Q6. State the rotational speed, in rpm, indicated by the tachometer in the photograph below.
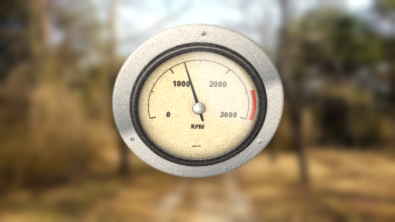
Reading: 1250 rpm
